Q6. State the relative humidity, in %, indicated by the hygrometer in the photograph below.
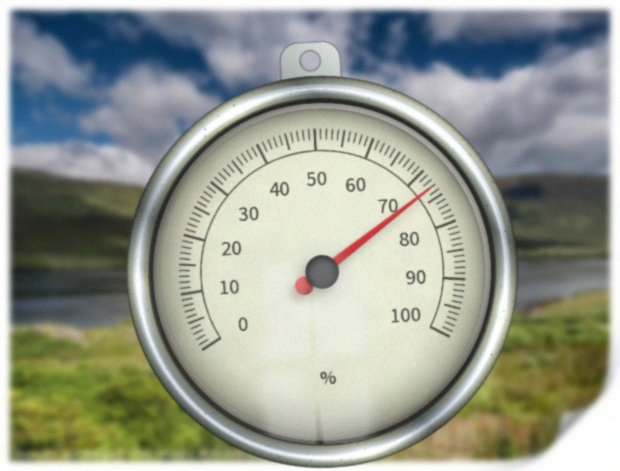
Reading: 73 %
